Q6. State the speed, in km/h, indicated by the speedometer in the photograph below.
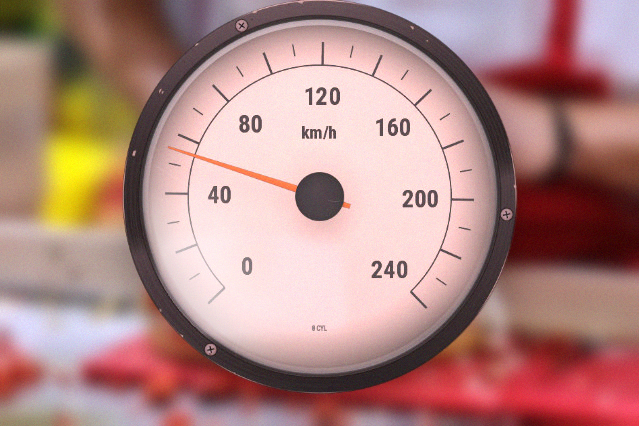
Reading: 55 km/h
